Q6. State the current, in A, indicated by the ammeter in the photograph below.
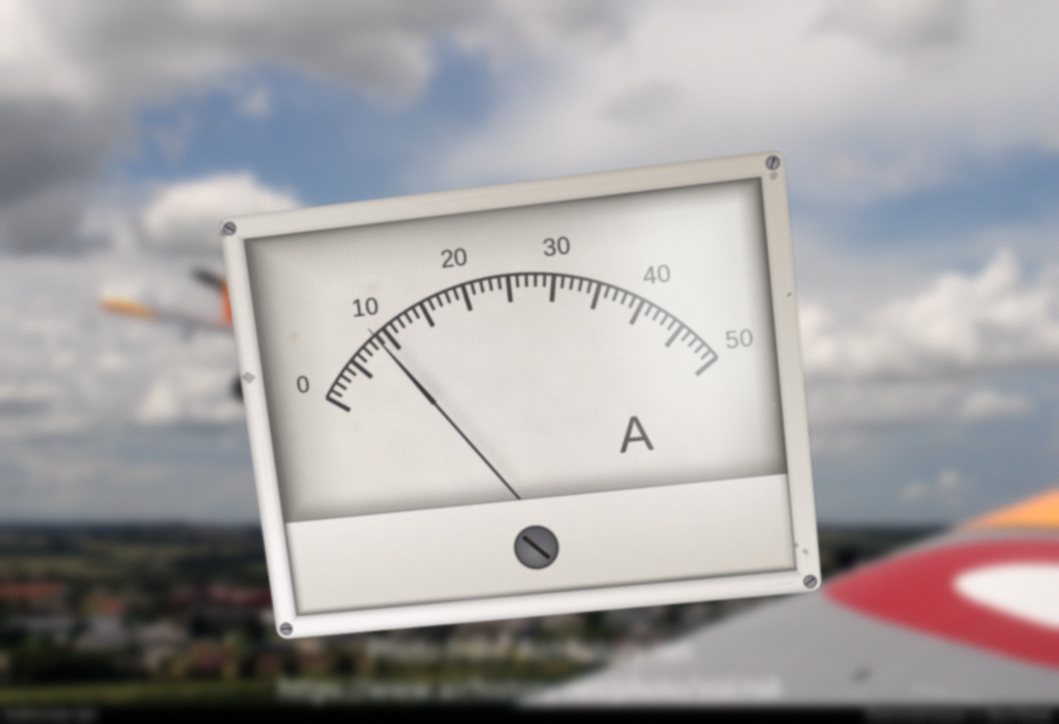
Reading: 9 A
